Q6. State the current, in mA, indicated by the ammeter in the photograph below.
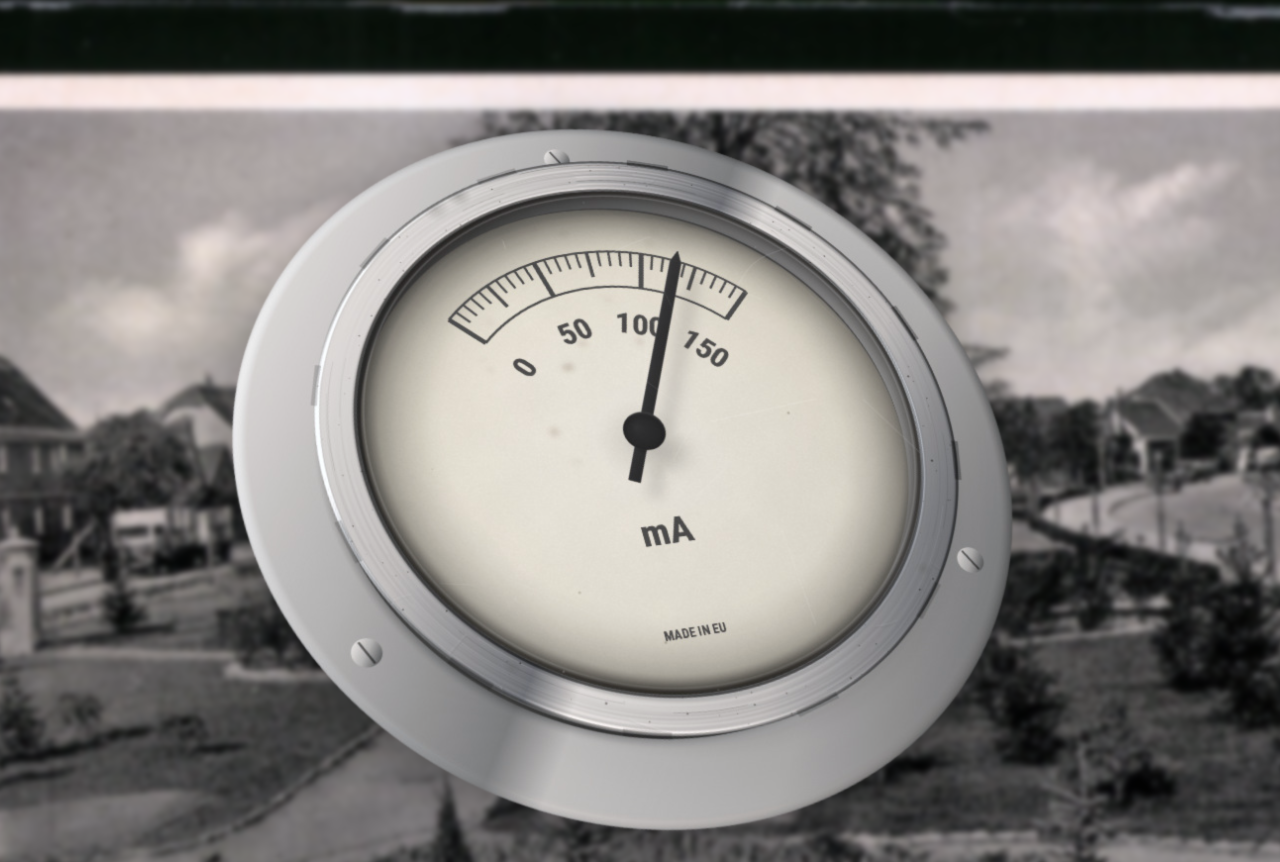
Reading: 115 mA
